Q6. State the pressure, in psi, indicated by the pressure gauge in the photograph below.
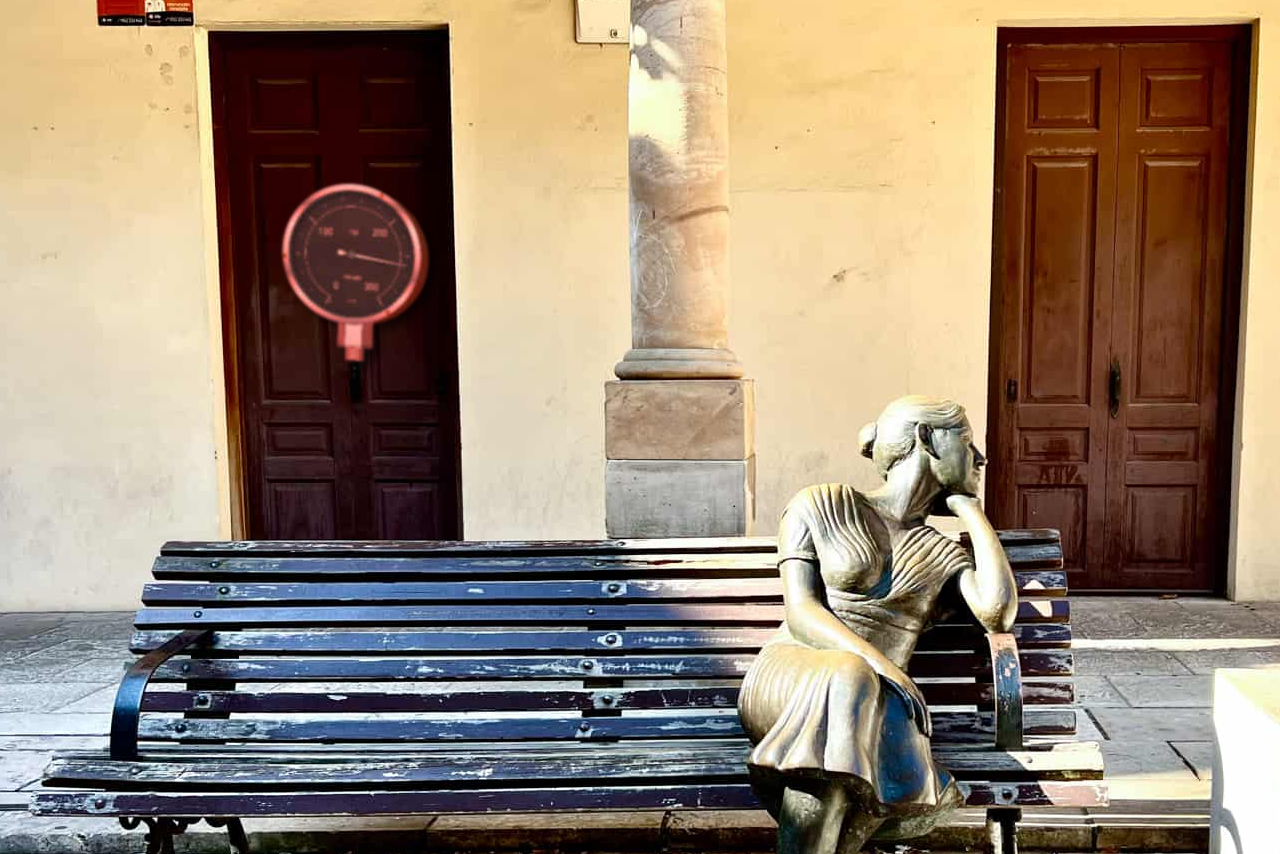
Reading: 250 psi
